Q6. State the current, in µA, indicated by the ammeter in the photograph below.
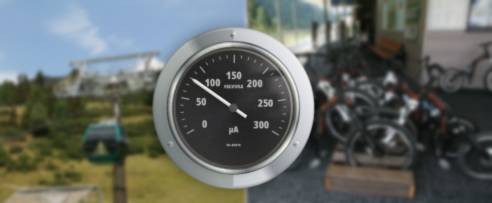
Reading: 80 µA
